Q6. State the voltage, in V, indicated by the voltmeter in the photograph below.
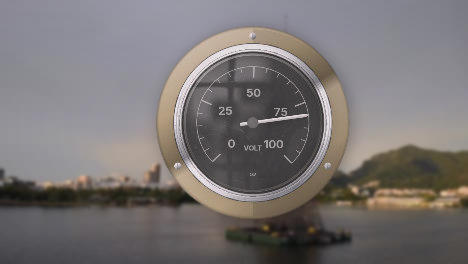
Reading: 80 V
